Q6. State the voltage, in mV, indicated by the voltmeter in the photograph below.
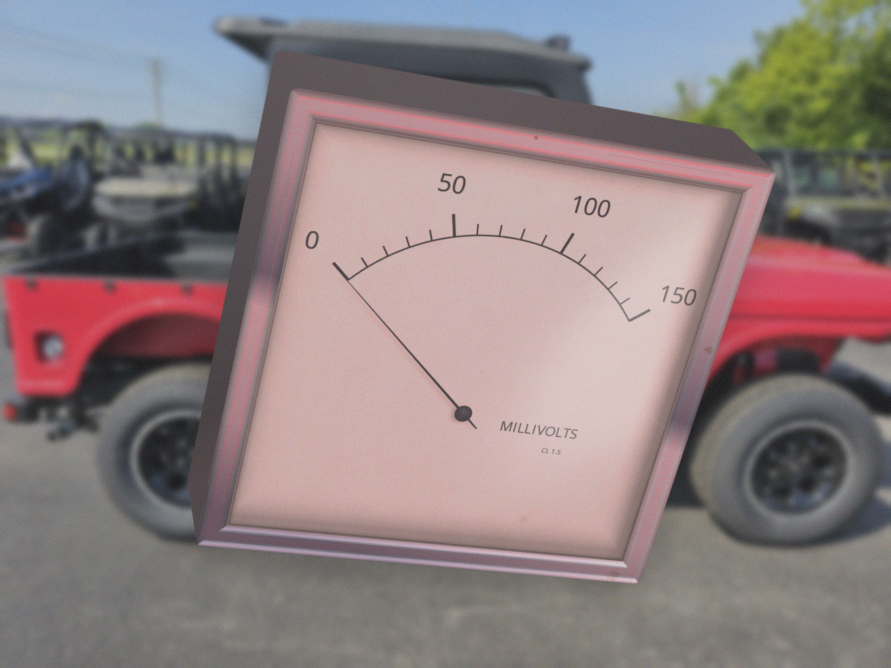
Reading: 0 mV
